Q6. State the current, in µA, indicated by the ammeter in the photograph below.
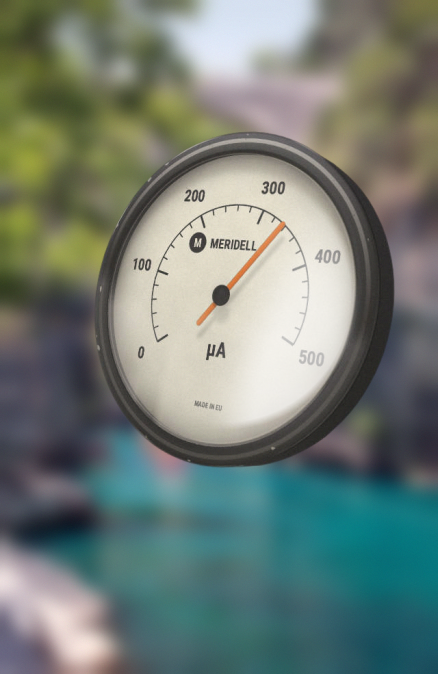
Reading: 340 µA
